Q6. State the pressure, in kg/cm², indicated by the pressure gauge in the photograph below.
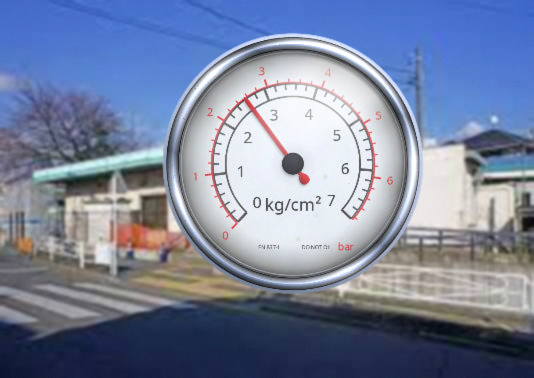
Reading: 2.6 kg/cm²
